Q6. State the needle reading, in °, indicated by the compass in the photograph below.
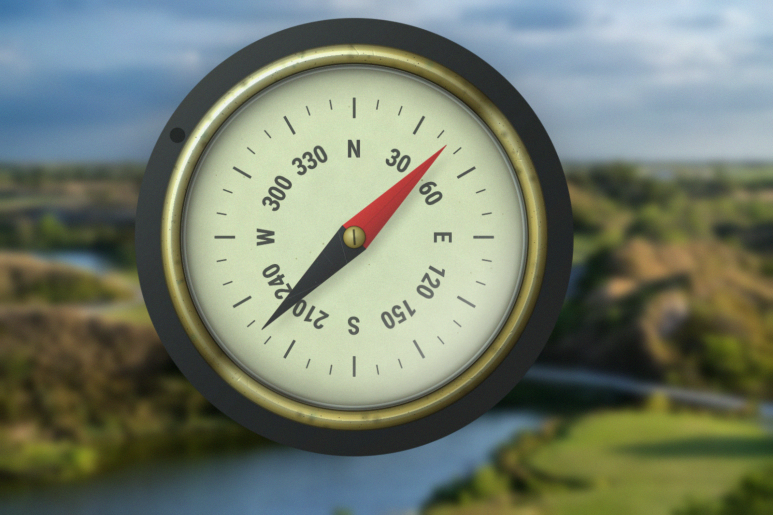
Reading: 45 °
